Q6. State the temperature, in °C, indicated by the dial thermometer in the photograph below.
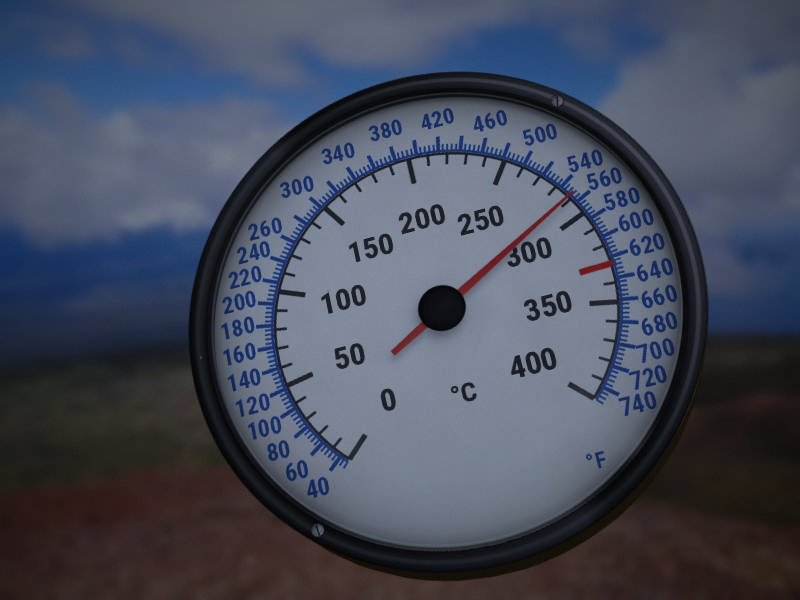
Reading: 290 °C
